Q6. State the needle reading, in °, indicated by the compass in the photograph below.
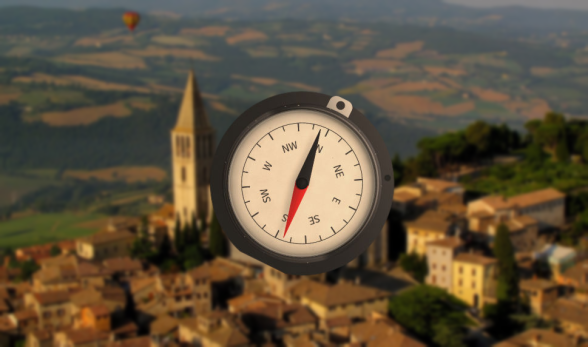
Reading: 172.5 °
